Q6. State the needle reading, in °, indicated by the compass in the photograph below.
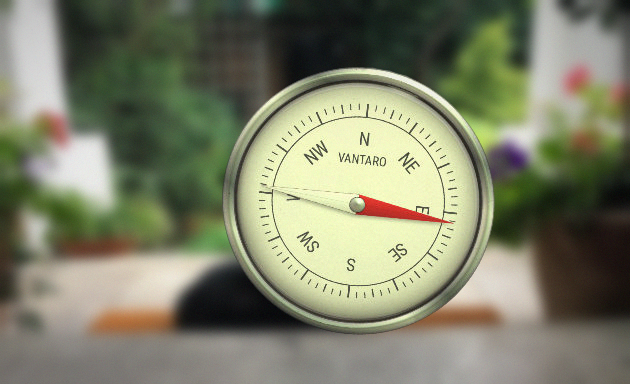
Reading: 95 °
